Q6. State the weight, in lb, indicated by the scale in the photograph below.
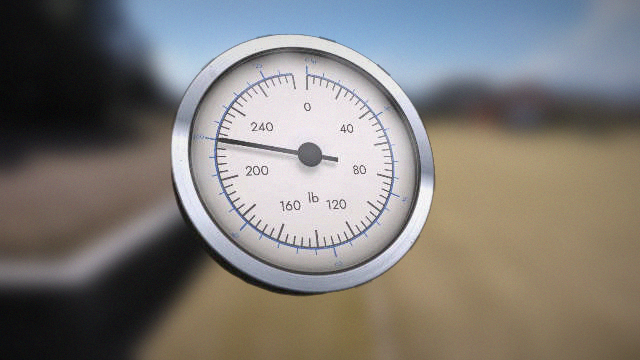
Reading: 220 lb
